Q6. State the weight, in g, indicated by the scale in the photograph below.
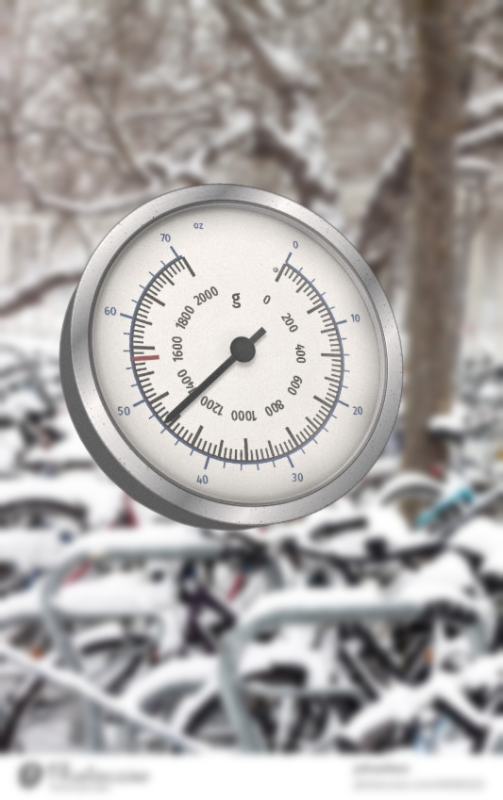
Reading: 1320 g
